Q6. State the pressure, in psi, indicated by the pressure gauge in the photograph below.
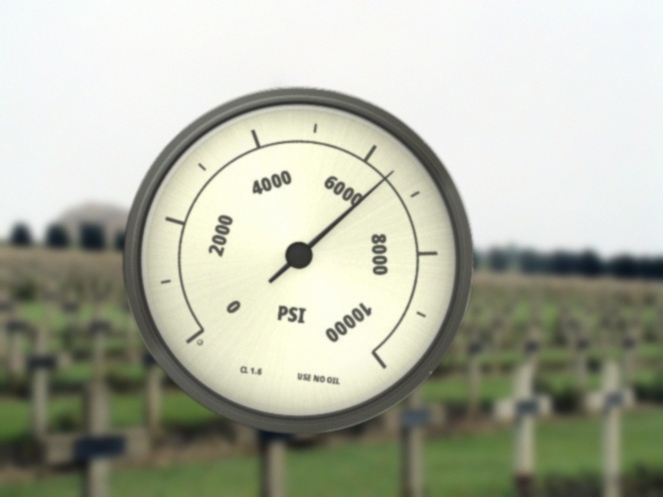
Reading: 6500 psi
